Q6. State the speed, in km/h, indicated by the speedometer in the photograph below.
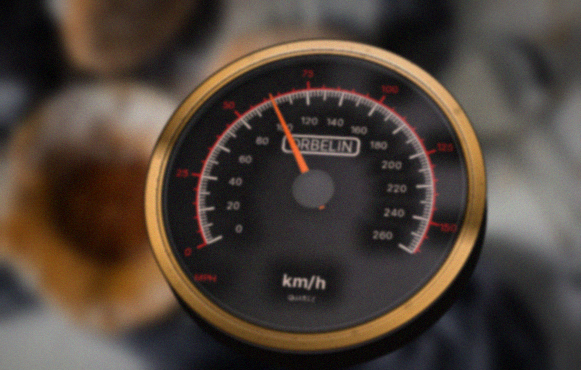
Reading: 100 km/h
